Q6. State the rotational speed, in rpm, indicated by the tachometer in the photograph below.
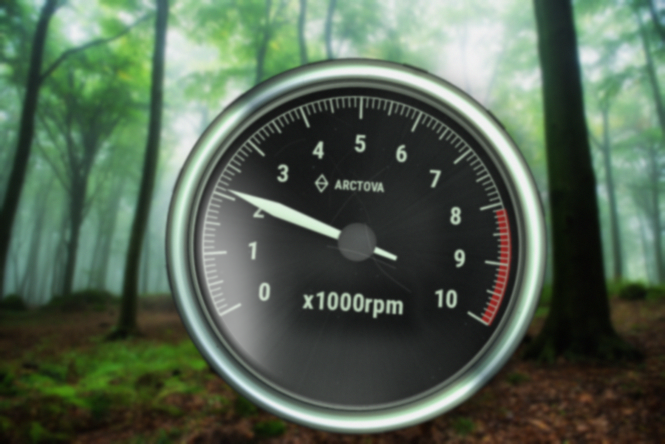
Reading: 2100 rpm
